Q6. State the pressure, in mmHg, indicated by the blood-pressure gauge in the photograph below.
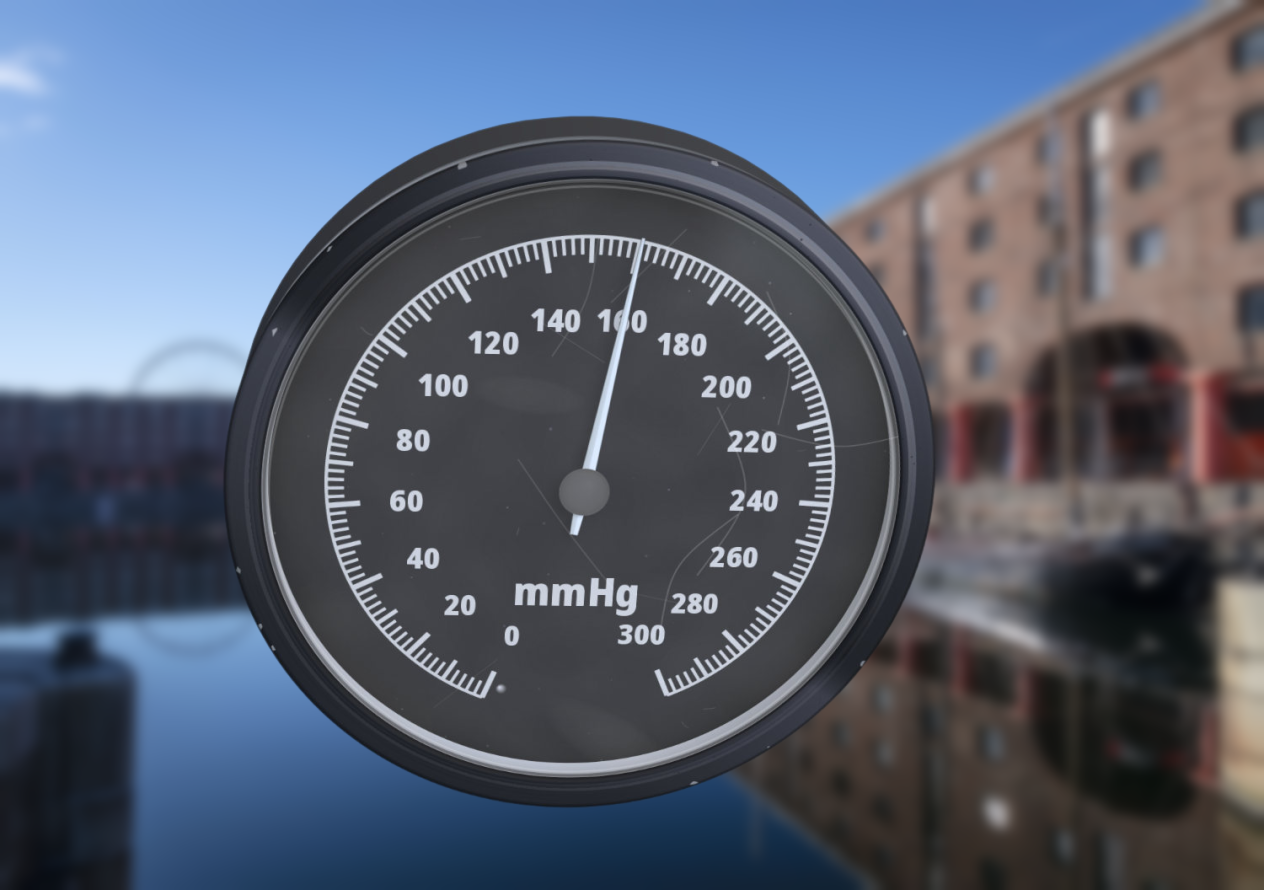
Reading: 160 mmHg
